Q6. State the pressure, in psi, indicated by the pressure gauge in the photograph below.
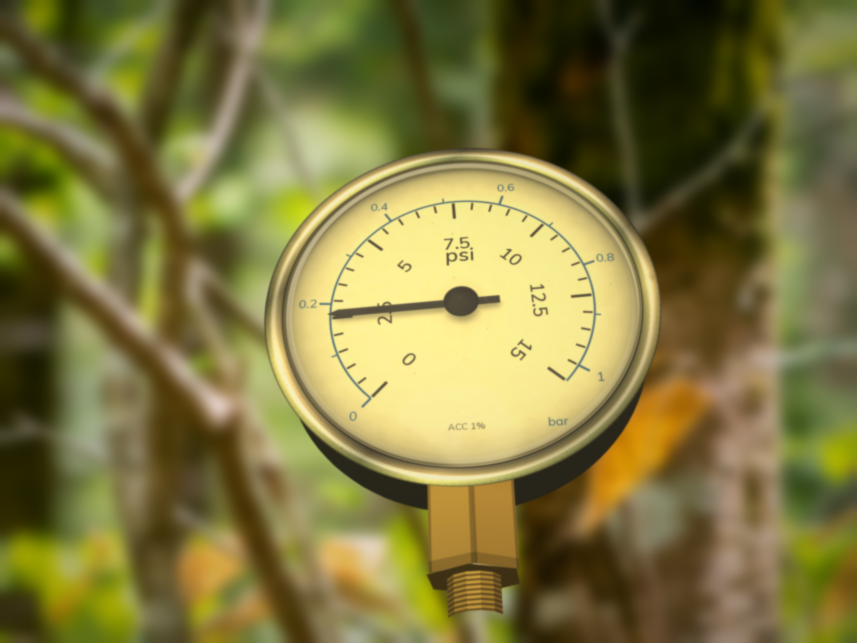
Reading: 2.5 psi
